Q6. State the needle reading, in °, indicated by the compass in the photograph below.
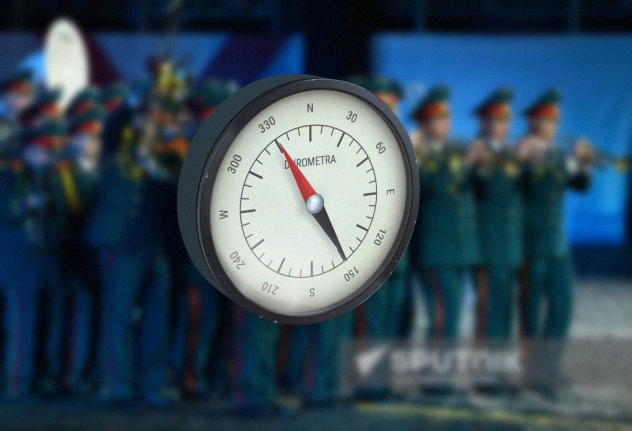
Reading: 330 °
